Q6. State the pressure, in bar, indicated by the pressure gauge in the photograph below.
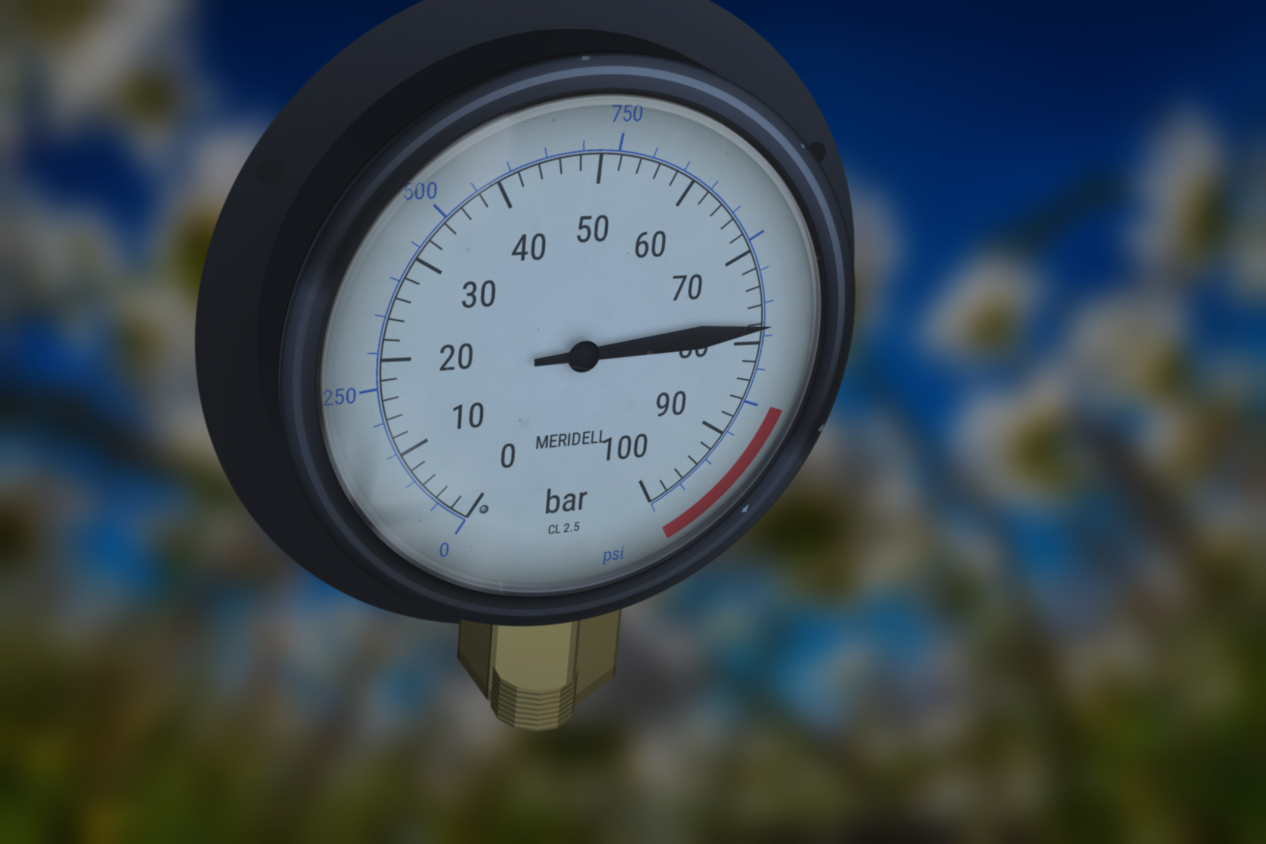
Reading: 78 bar
